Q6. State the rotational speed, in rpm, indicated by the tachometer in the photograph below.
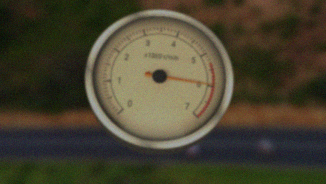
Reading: 6000 rpm
